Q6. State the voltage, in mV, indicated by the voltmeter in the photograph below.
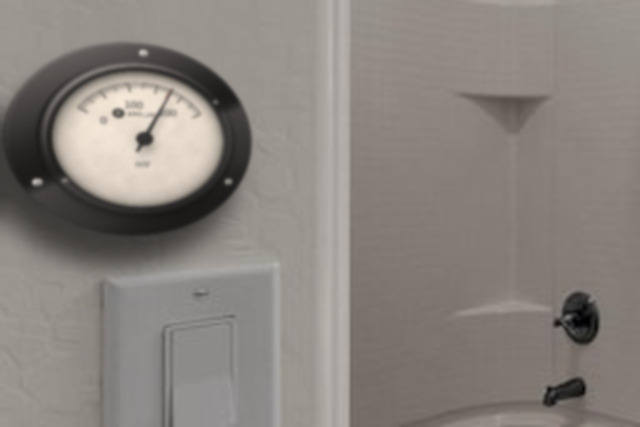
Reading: 175 mV
